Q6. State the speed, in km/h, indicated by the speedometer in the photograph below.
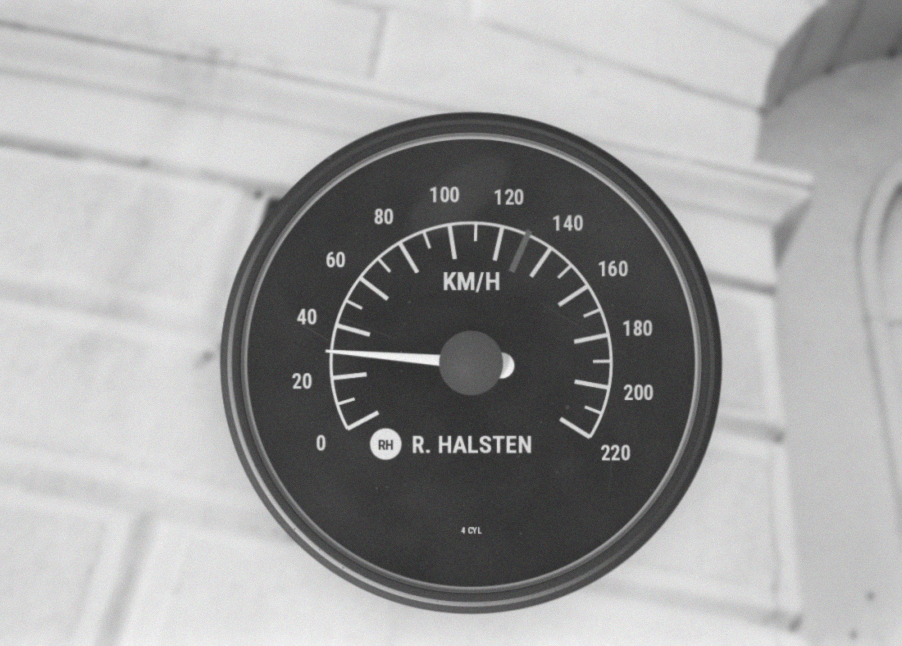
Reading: 30 km/h
